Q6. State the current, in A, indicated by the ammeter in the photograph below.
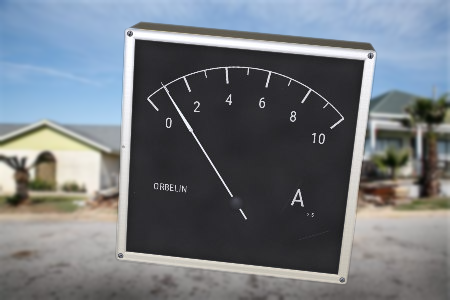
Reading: 1 A
